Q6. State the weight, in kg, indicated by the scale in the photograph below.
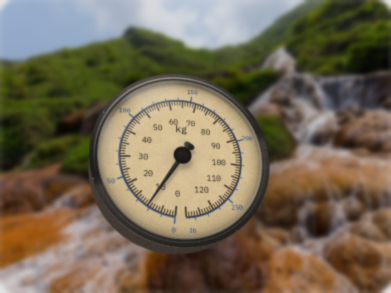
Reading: 10 kg
